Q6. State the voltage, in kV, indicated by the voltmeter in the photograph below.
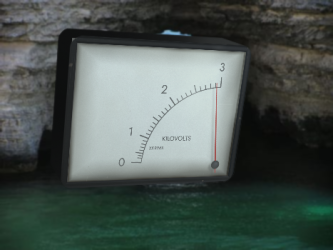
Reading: 2.9 kV
